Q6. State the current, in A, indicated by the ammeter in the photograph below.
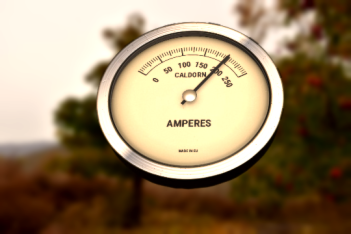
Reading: 200 A
